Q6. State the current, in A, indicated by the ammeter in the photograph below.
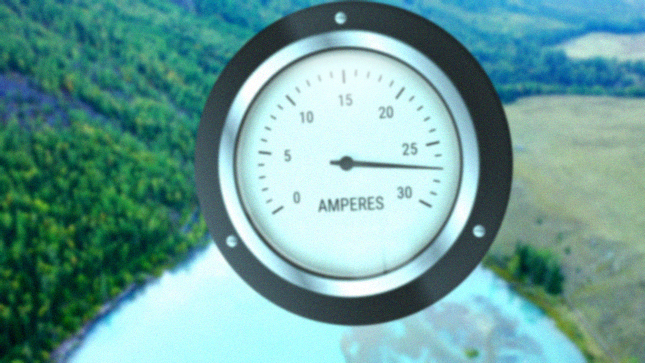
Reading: 27 A
